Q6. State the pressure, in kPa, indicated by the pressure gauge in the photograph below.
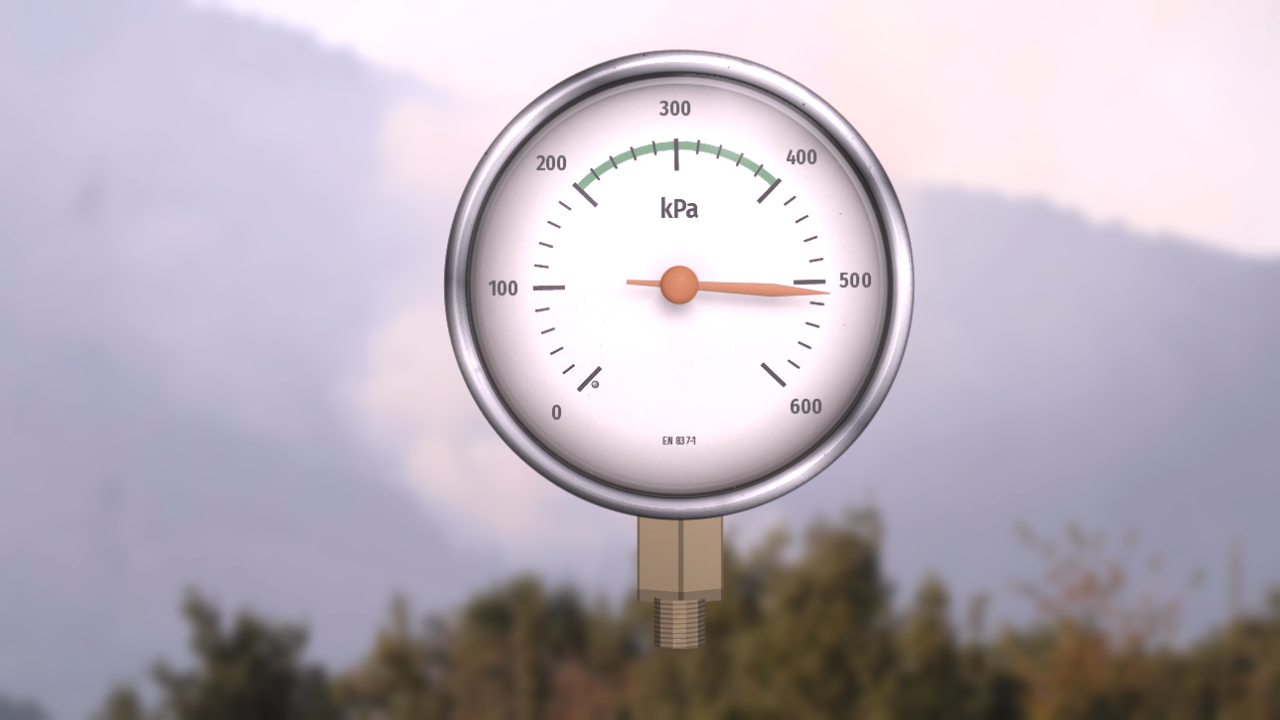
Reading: 510 kPa
